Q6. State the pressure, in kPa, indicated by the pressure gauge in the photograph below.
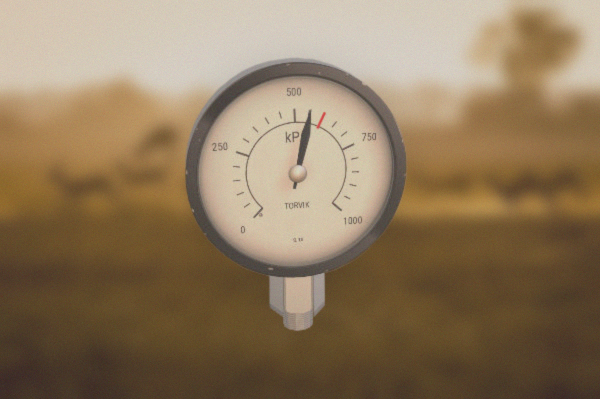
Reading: 550 kPa
